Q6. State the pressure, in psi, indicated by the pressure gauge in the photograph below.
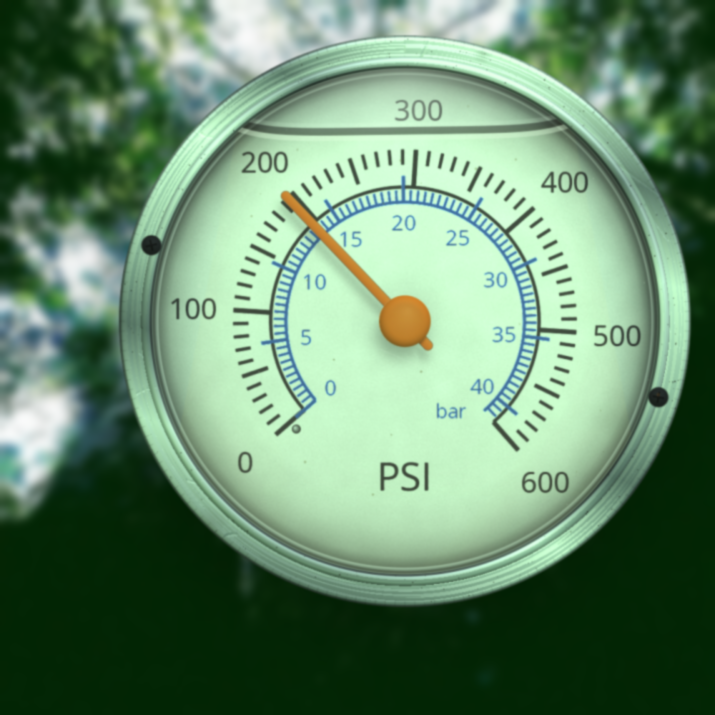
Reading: 195 psi
